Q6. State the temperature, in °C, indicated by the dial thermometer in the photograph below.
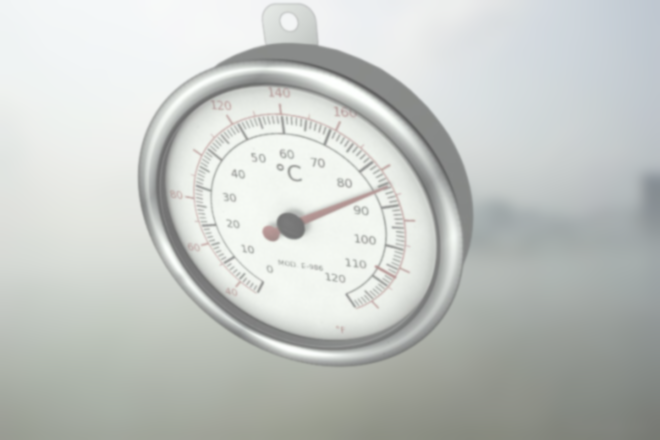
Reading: 85 °C
